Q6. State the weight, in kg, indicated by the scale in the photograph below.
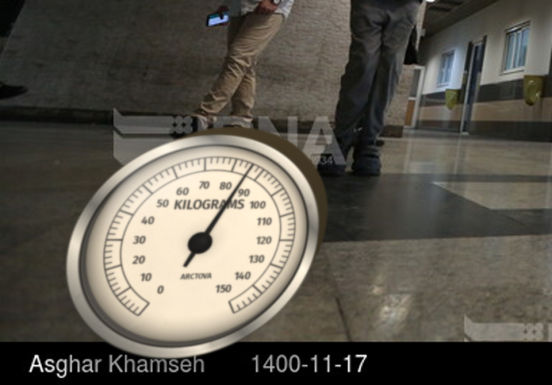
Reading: 86 kg
